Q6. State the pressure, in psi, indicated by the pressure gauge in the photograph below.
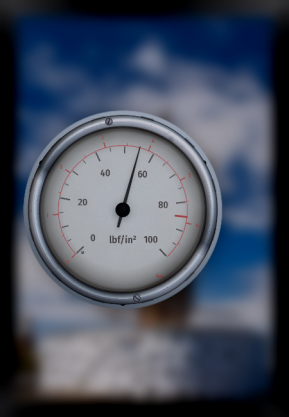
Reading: 55 psi
